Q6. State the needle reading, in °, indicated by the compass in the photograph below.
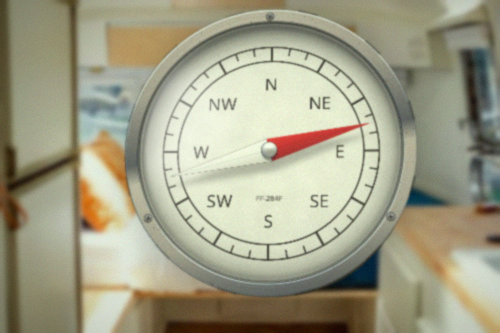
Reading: 75 °
